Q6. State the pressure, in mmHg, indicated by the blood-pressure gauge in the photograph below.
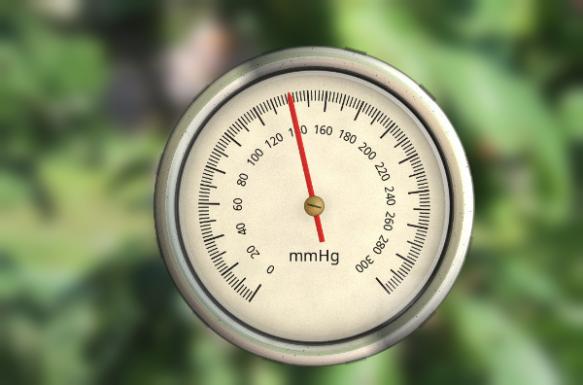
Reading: 140 mmHg
